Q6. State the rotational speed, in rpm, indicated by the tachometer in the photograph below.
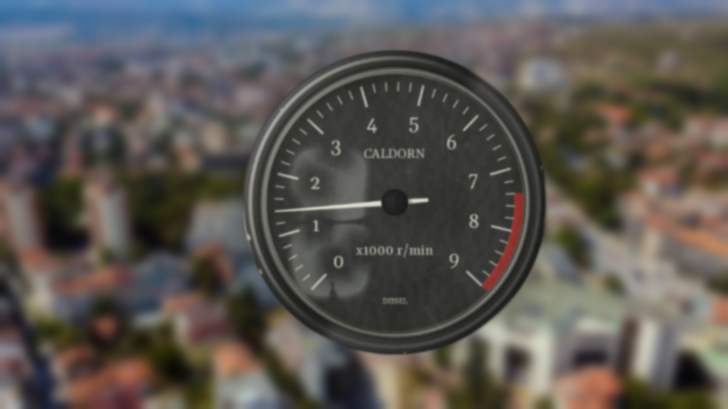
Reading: 1400 rpm
